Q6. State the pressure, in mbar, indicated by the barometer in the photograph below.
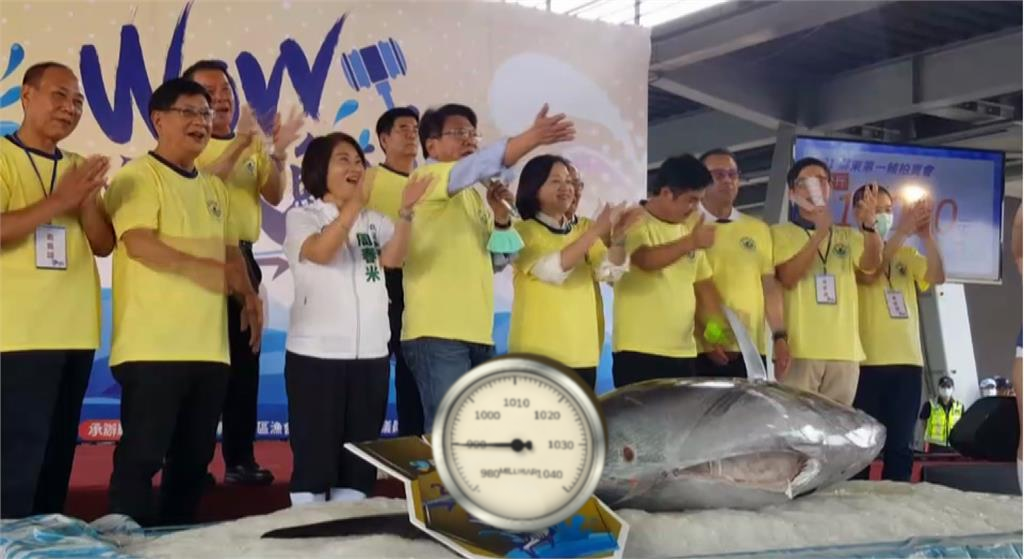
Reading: 990 mbar
